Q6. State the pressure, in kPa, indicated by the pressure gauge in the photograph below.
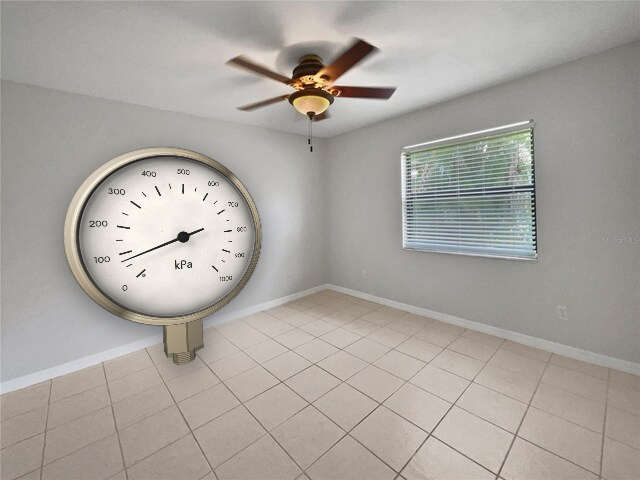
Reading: 75 kPa
